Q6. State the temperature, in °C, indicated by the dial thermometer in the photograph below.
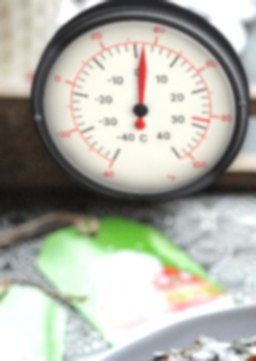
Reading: 2 °C
